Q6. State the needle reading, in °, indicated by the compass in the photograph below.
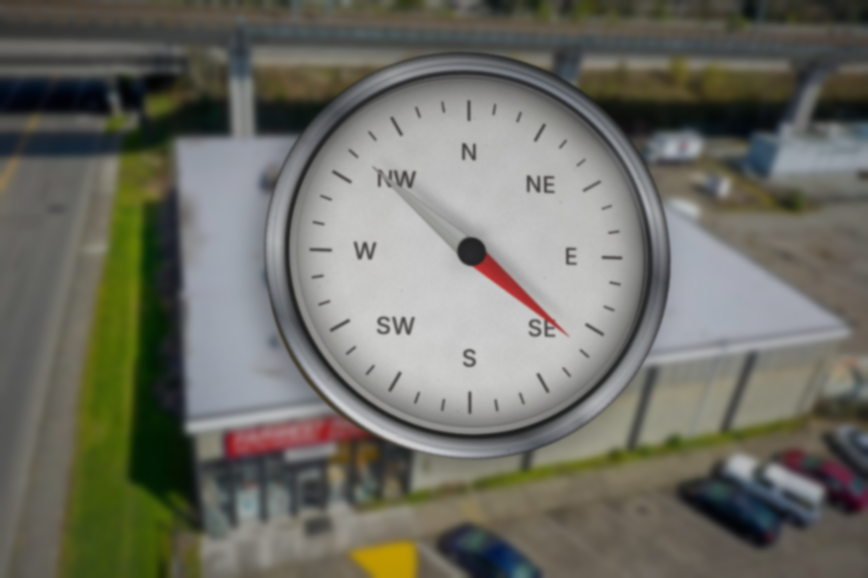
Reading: 130 °
